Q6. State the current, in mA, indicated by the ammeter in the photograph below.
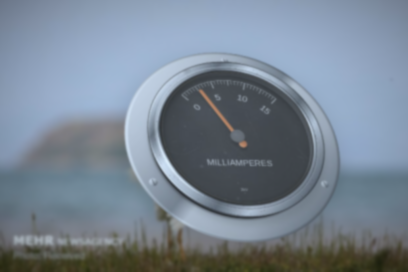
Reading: 2.5 mA
